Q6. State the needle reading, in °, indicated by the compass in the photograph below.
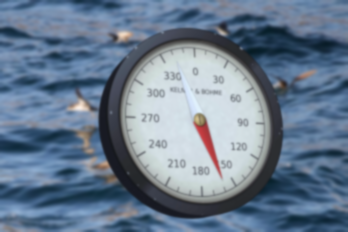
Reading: 160 °
